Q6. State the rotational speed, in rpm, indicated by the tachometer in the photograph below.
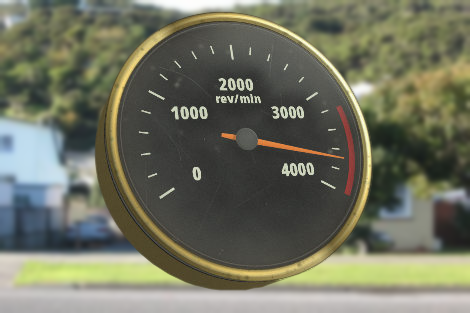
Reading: 3700 rpm
